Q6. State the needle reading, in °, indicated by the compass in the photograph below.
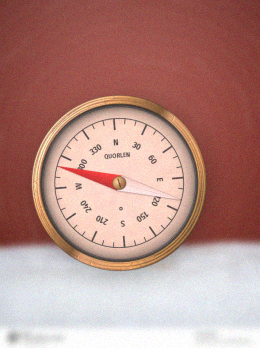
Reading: 290 °
